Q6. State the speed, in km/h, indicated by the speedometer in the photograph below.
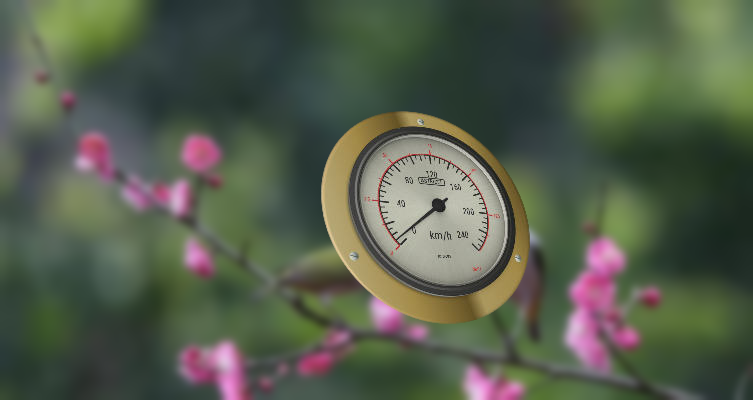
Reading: 5 km/h
